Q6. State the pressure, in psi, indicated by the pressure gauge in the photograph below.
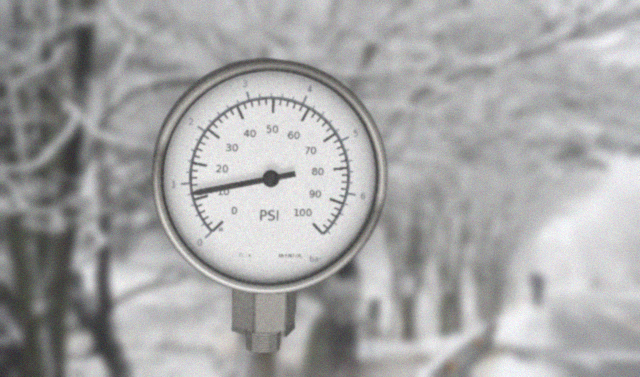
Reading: 12 psi
